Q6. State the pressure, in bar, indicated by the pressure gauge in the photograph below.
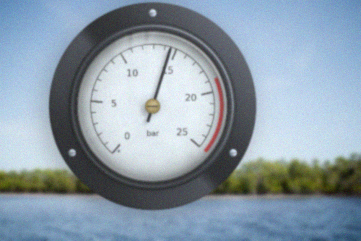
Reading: 14.5 bar
